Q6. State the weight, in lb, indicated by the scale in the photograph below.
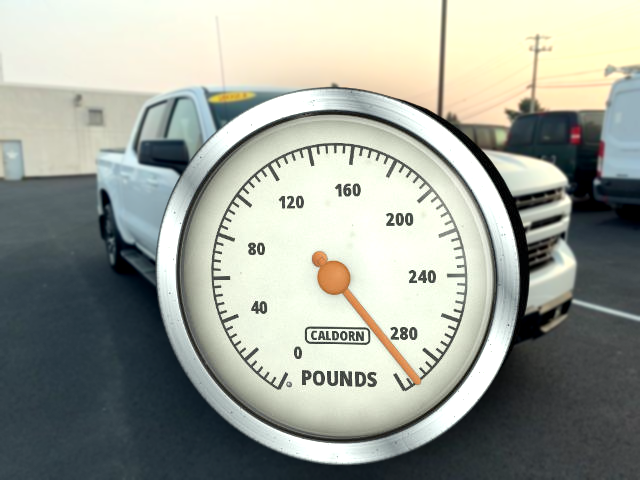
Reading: 292 lb
